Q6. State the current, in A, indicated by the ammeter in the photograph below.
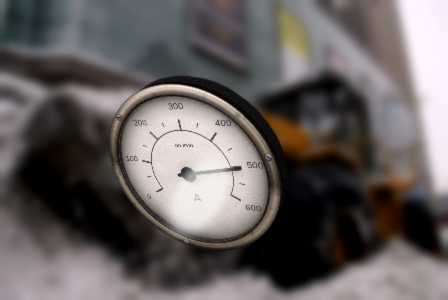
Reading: 500 A
